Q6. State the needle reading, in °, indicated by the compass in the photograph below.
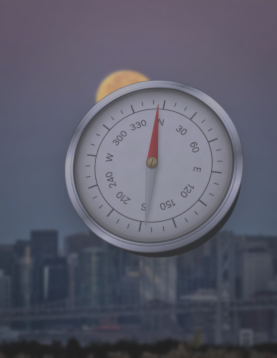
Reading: 355 °
